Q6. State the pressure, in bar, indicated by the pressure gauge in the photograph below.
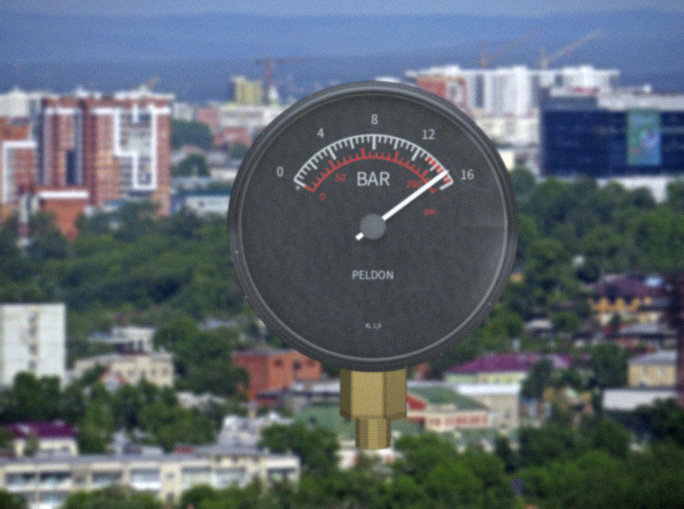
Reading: 15 bar
